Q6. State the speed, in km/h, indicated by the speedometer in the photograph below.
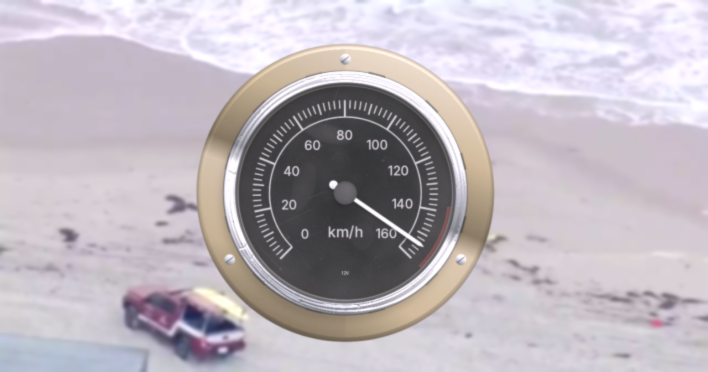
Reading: 154 km/h
